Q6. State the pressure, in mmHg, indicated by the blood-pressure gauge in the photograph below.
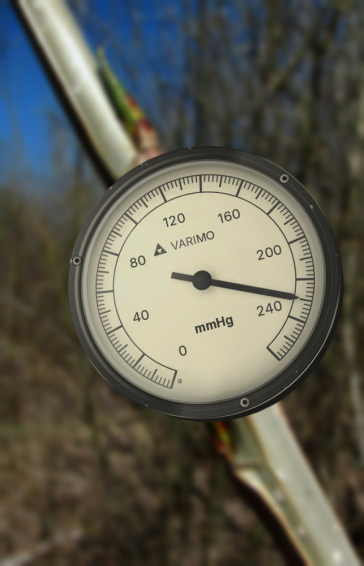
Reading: 230 mmHg
